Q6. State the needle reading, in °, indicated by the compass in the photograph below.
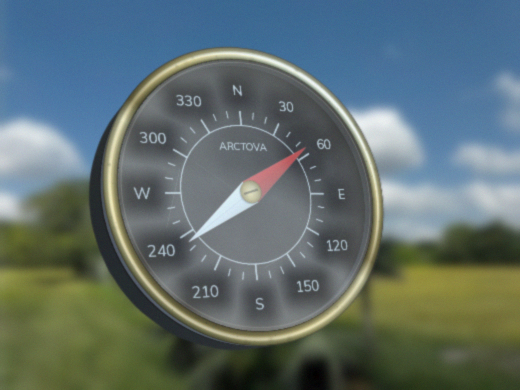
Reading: 55 °
